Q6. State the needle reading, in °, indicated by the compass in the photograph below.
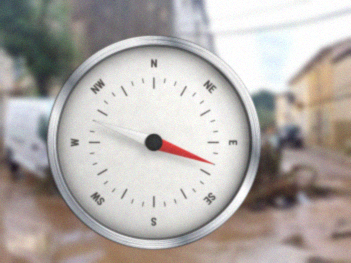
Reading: 110 °
